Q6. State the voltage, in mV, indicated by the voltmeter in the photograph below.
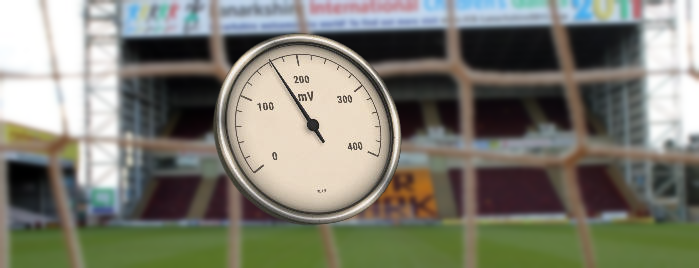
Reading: 160 mV
